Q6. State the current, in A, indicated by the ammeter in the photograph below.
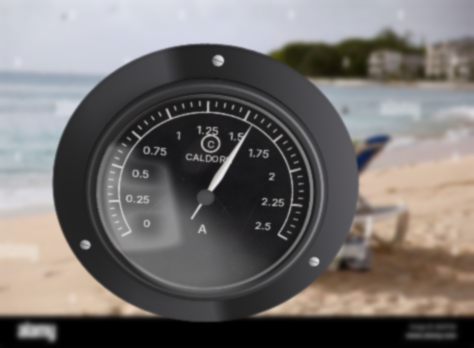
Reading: 1.55 A
